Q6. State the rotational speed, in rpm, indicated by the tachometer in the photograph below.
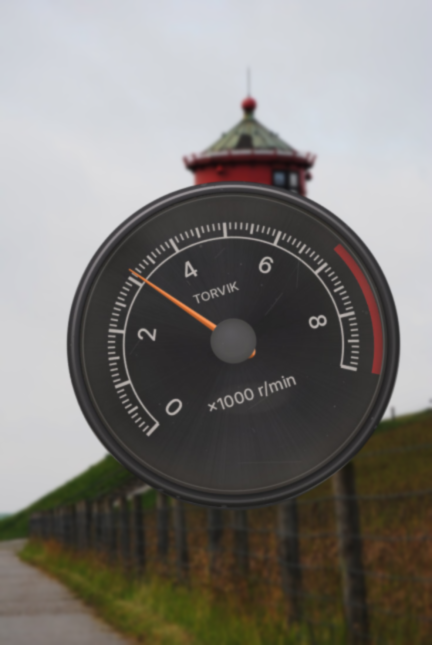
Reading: 3100 rpm
